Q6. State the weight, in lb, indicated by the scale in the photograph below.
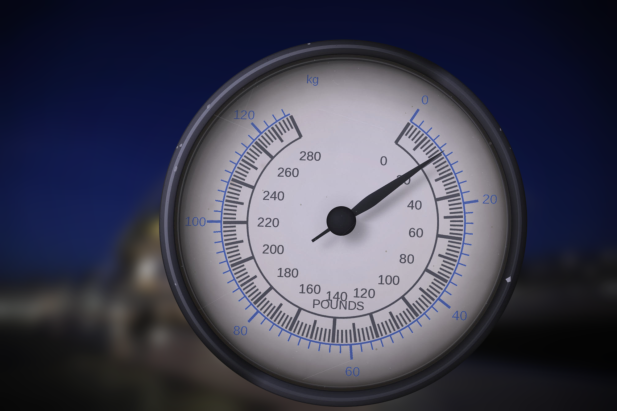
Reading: 20 lb
